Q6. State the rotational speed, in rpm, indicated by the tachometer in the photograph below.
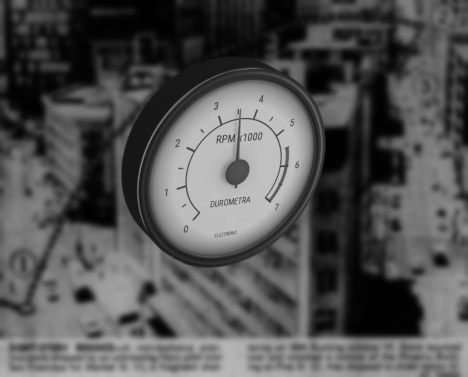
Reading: 3500 rpm
